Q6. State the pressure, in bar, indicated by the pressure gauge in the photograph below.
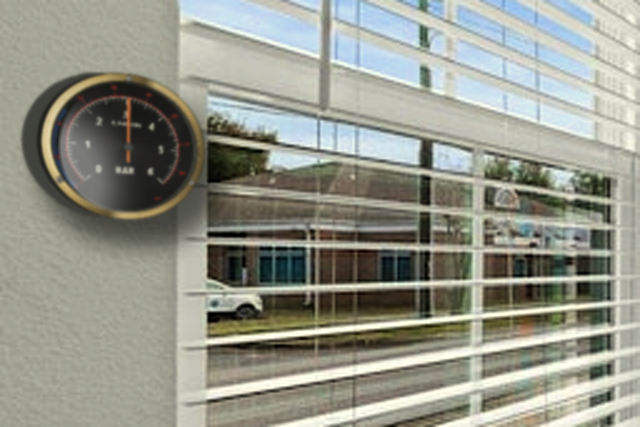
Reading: 3 bar
